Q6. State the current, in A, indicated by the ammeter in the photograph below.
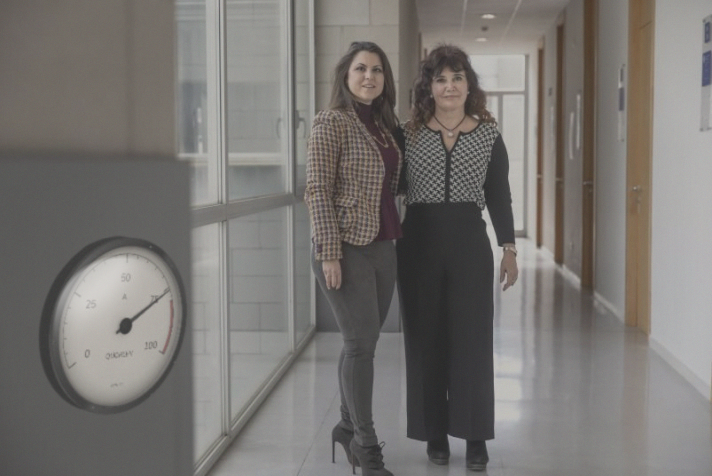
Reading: 75 A
